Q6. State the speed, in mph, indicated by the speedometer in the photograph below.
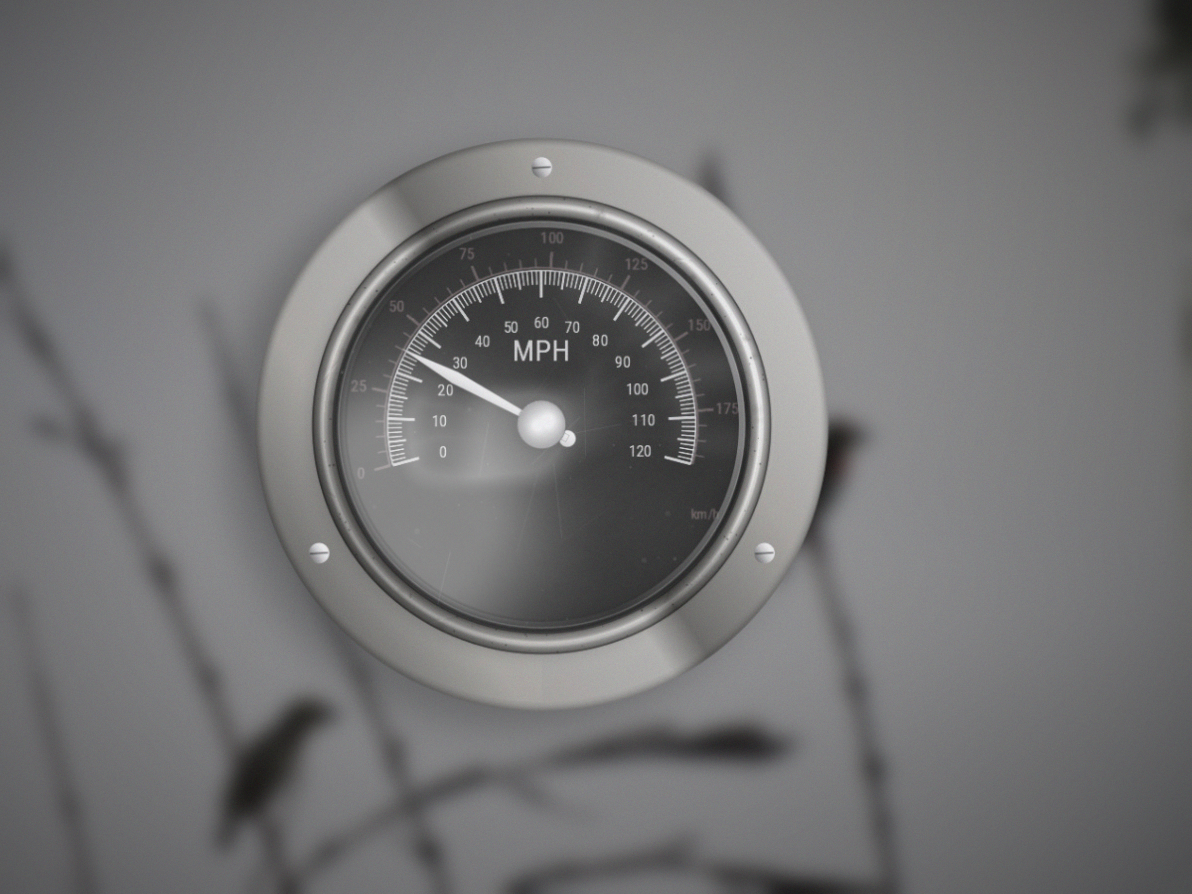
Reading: 25 mph
